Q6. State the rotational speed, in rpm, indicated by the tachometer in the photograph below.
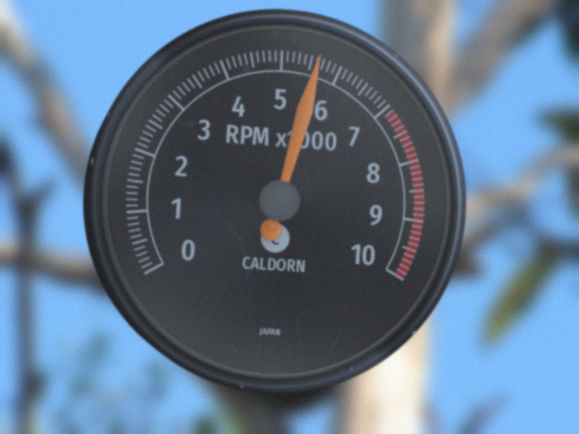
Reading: 5600 rpm
